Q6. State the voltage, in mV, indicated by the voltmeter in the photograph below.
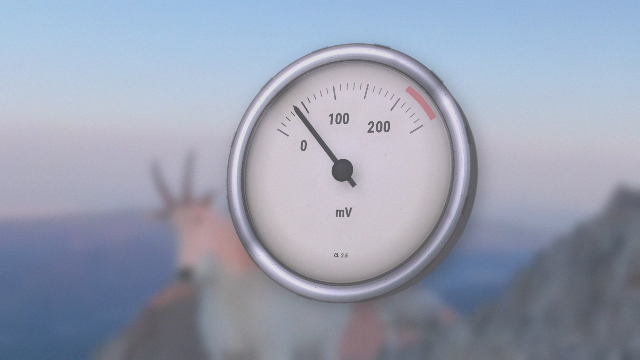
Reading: 40 mV
